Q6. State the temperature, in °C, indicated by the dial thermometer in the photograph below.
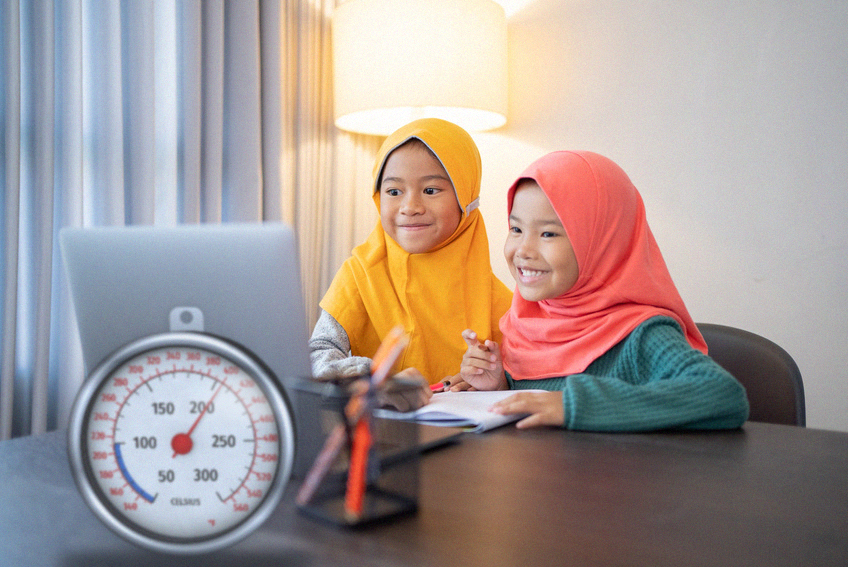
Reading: 205 °C
